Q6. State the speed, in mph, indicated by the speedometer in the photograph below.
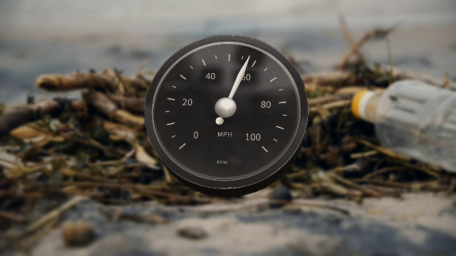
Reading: 57.5 mph
